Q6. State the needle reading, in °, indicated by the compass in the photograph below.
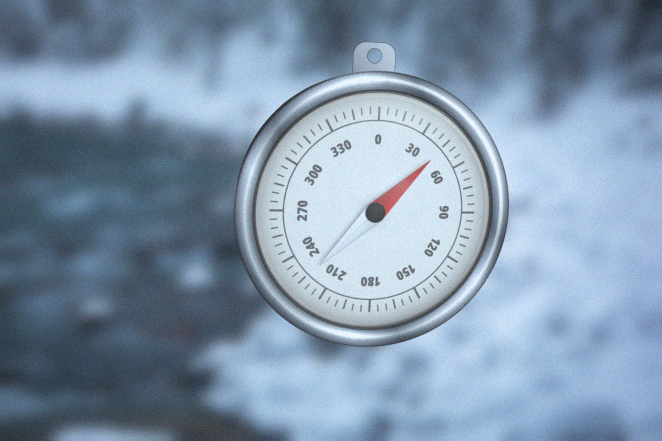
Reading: 45 °
